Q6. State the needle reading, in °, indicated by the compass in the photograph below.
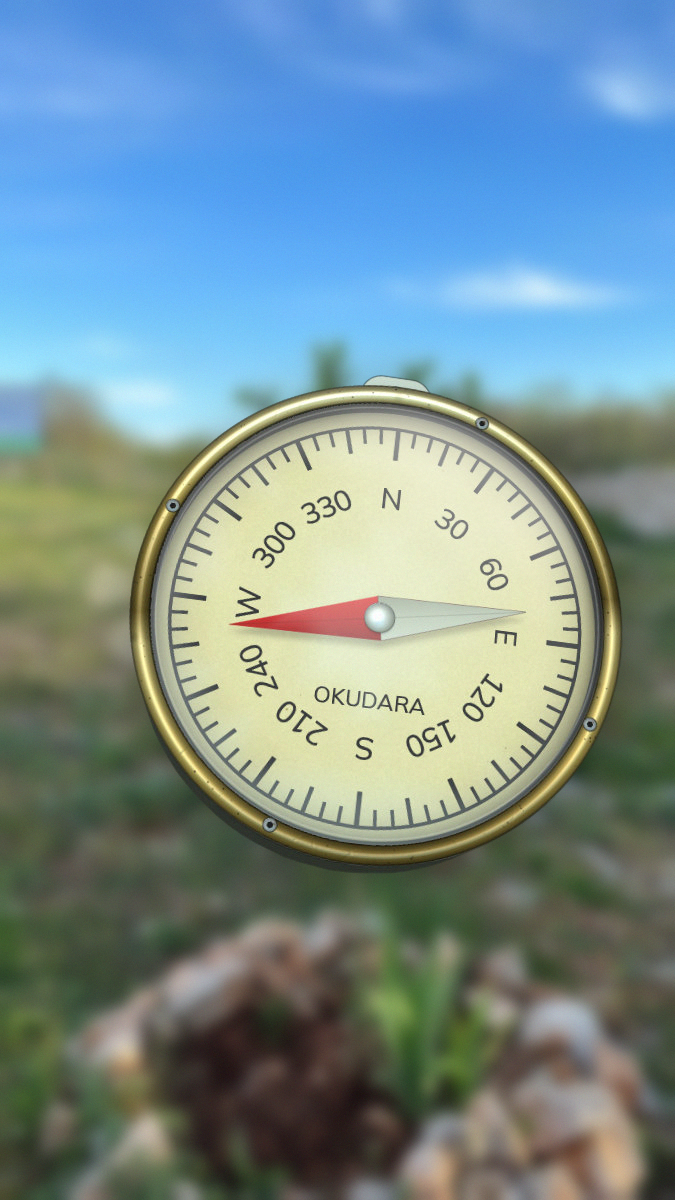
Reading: 260 °
